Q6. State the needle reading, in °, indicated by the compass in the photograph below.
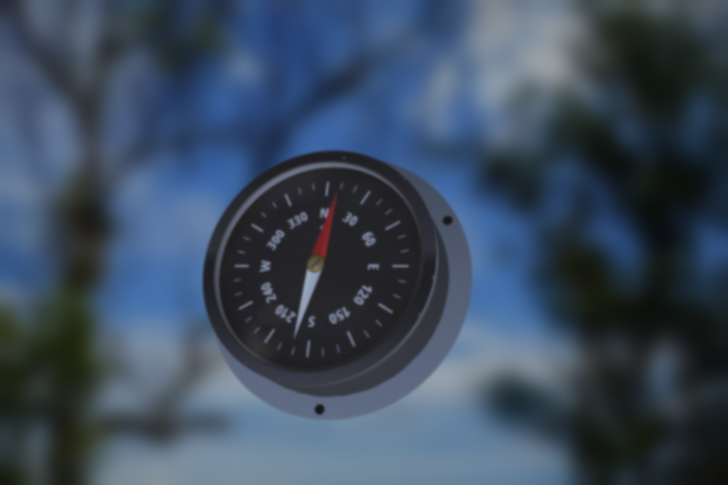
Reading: 10 °
